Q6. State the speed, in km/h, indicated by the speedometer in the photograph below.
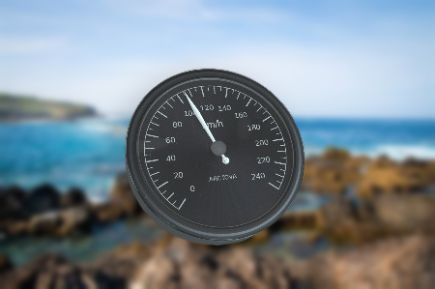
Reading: 105 km/h
